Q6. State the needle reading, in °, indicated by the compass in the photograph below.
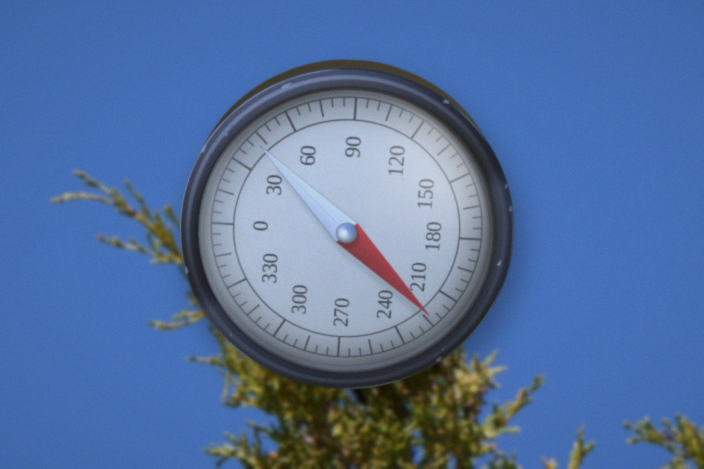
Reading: 222.5 °
